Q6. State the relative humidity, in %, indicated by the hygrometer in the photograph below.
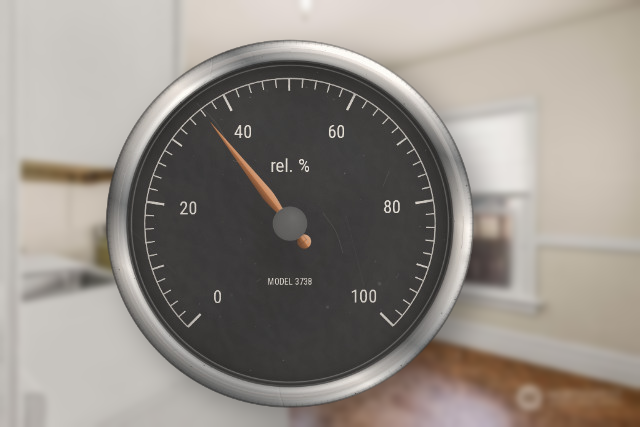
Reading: 36 %
